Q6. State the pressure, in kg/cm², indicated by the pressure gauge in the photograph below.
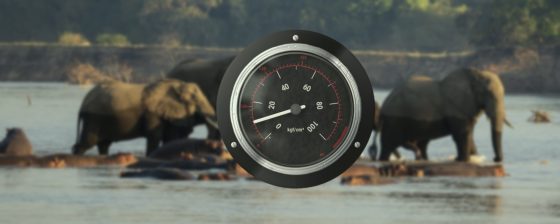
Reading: 10 kg/cm²
